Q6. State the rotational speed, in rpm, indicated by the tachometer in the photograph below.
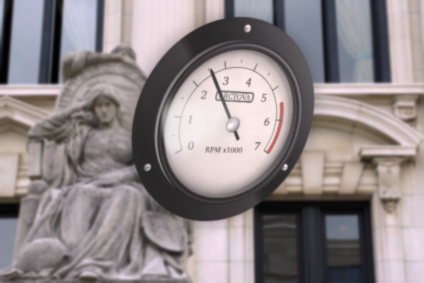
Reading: 2500 rpm
